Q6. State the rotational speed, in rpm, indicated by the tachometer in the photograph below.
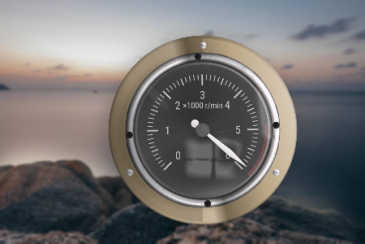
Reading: 5900 rpm
